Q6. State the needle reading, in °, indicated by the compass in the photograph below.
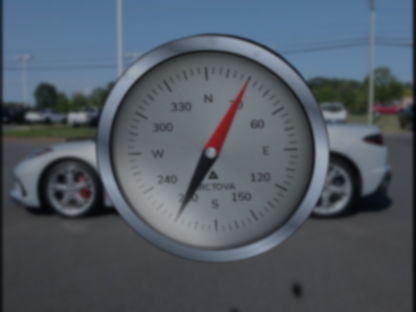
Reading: 30 °
